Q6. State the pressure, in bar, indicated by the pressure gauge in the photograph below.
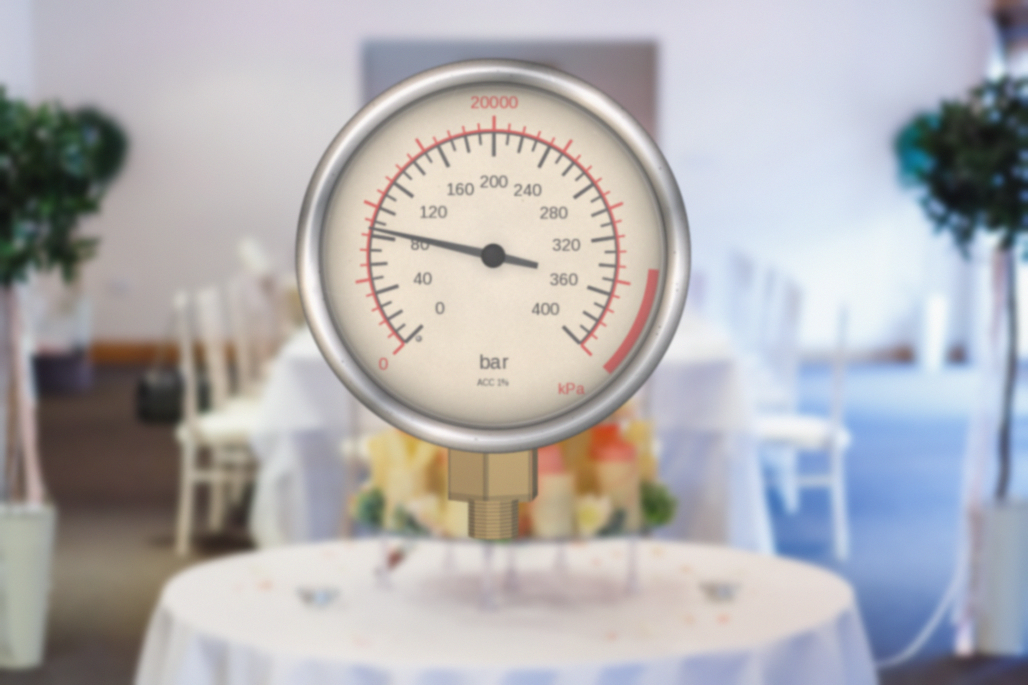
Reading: 85 bar
